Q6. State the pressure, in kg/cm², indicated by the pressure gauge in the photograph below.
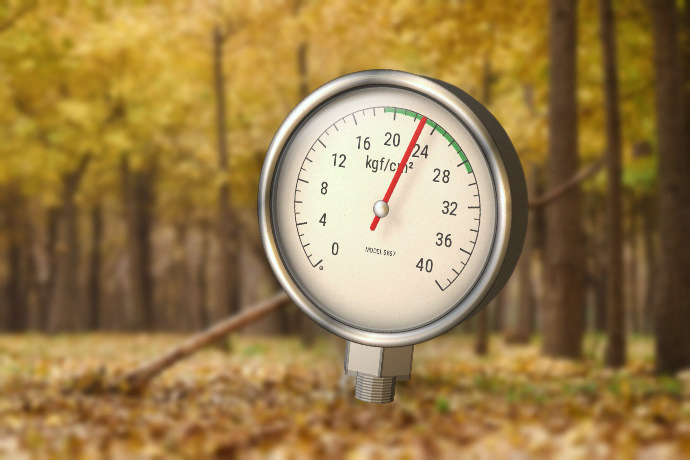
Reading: 23 kg/cm²
